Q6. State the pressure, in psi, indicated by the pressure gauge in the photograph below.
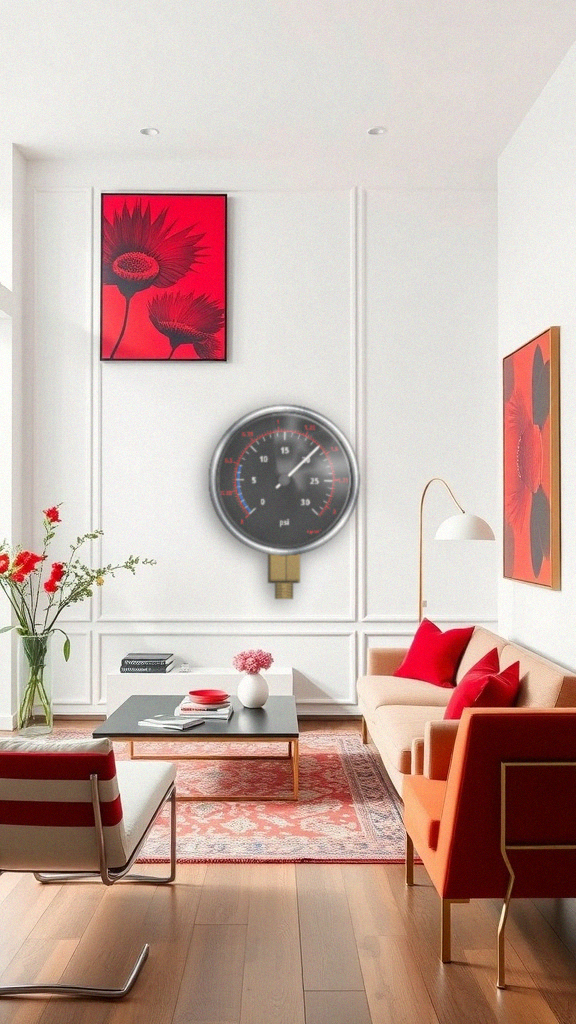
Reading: 20 psi
